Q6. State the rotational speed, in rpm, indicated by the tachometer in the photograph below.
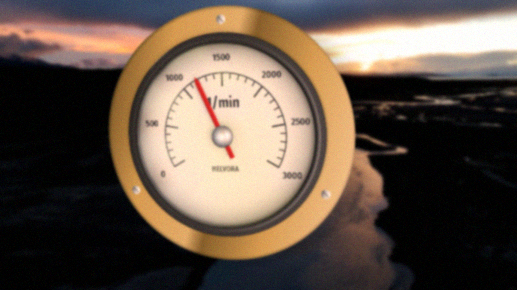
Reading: 1200 rpm
